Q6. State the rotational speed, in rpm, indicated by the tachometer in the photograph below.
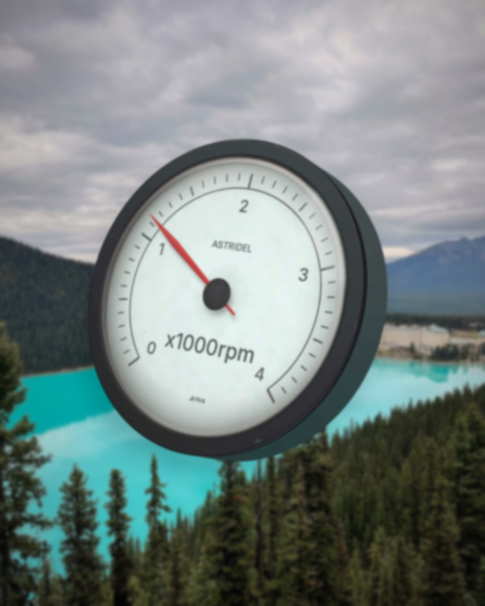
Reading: 1150 rpm
